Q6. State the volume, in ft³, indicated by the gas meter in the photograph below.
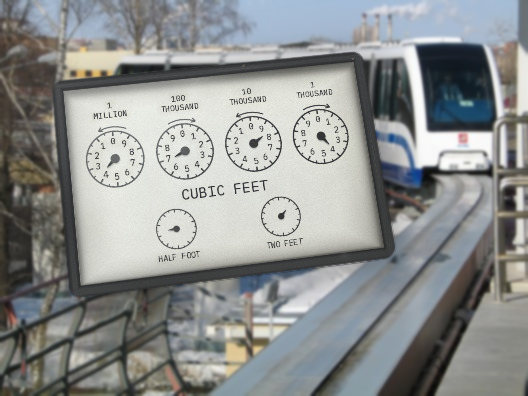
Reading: 368400 ft³
